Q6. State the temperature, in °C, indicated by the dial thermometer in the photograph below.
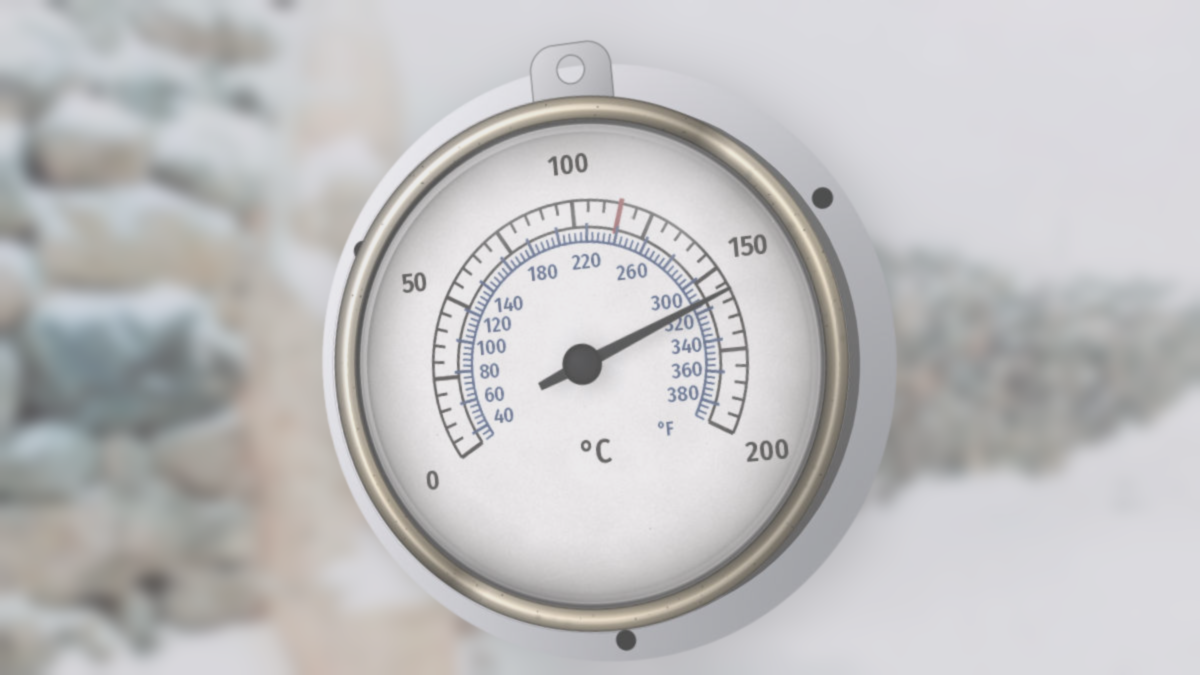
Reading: 157.5 °C
